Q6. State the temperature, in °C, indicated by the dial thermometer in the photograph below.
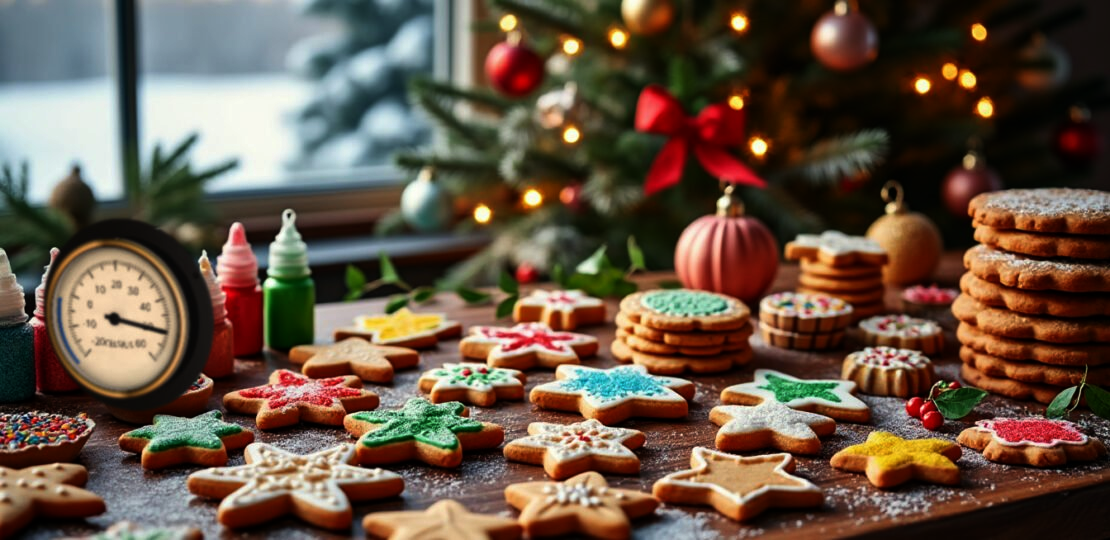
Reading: 50 °C
